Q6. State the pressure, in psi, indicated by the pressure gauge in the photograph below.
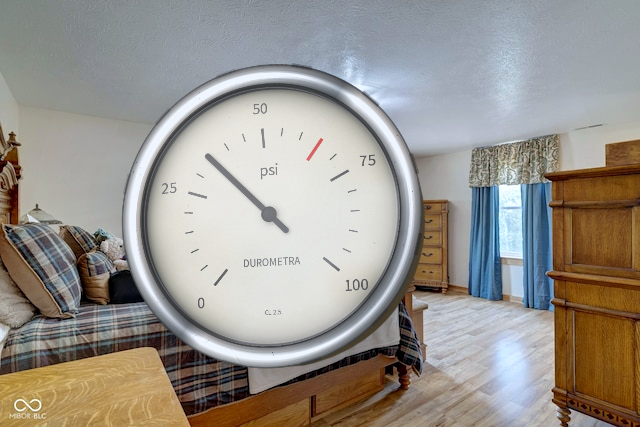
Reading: 35 psi
